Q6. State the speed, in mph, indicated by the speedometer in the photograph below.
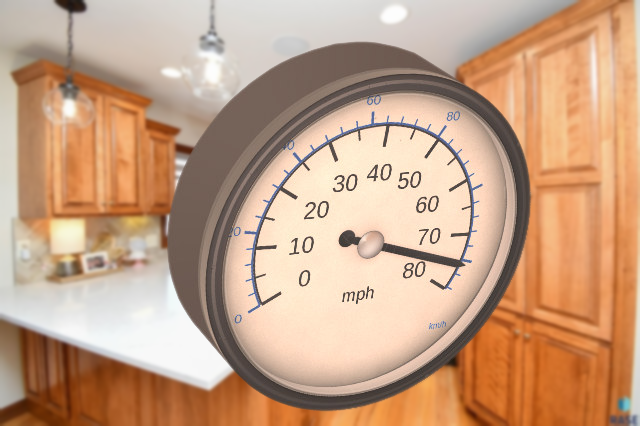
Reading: 75 mph
